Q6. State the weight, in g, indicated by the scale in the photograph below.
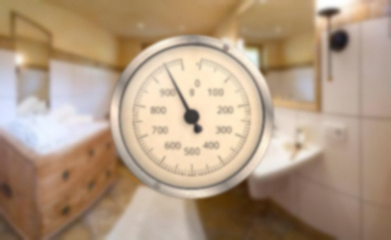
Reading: 950 g
